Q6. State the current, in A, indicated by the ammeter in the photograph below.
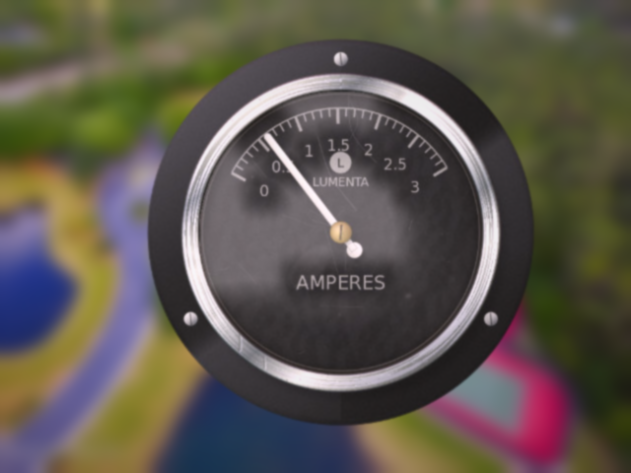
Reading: 0.6 A
